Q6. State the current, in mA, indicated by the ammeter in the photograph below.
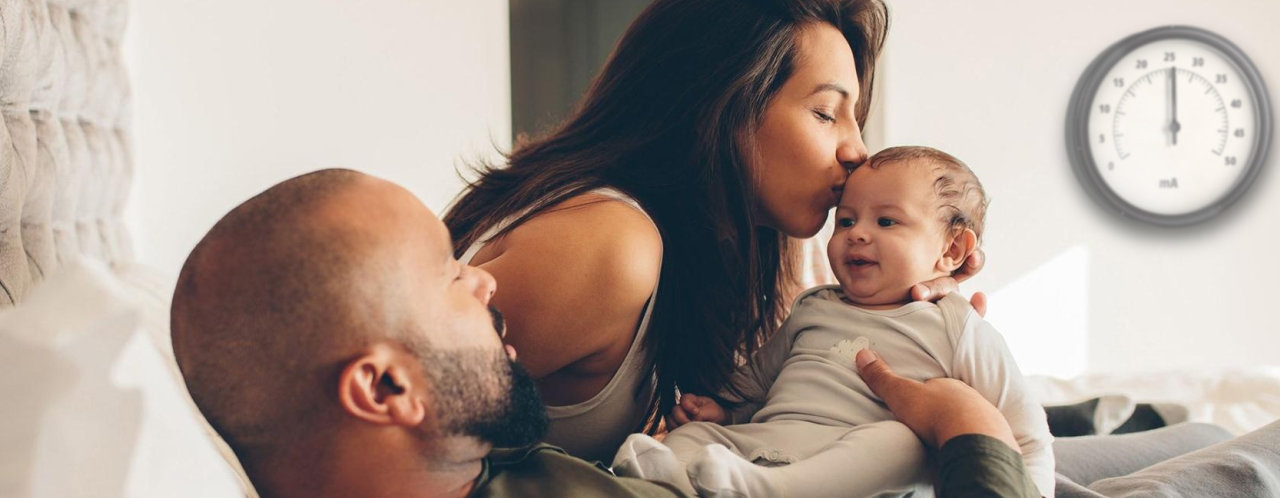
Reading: 25 mA
